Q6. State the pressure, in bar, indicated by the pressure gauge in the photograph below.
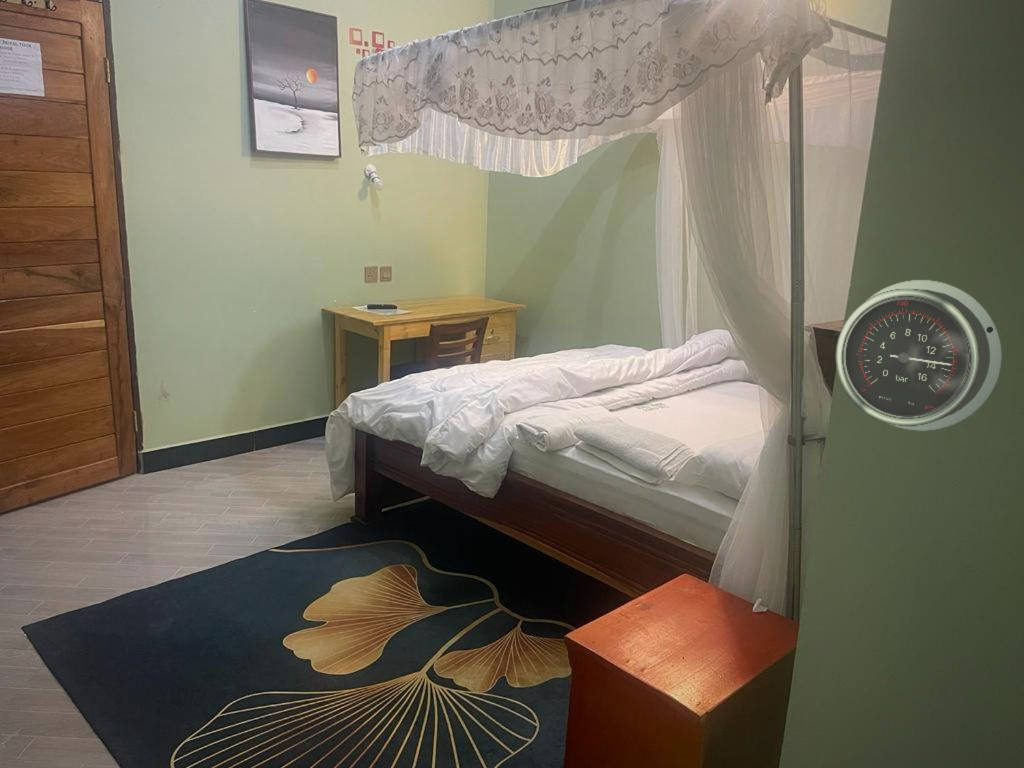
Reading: 13.5 bar
